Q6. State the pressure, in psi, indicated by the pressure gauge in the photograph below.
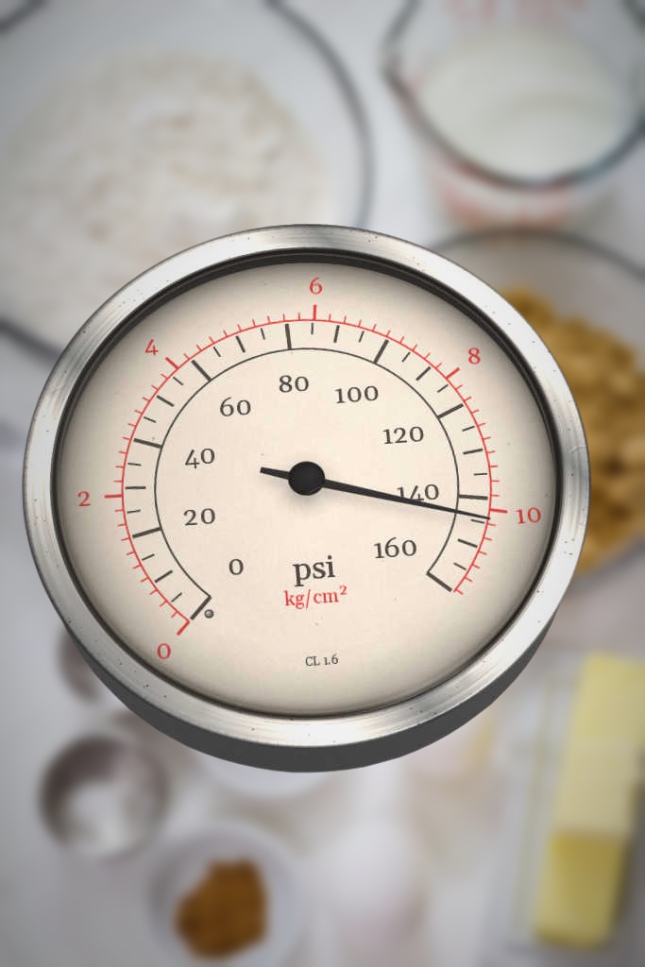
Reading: 145 psi
